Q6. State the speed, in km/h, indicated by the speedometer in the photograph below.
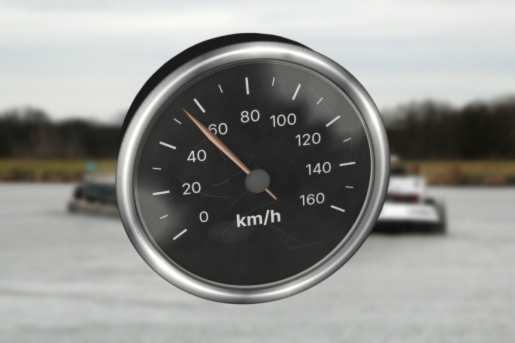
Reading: 55 km/h
